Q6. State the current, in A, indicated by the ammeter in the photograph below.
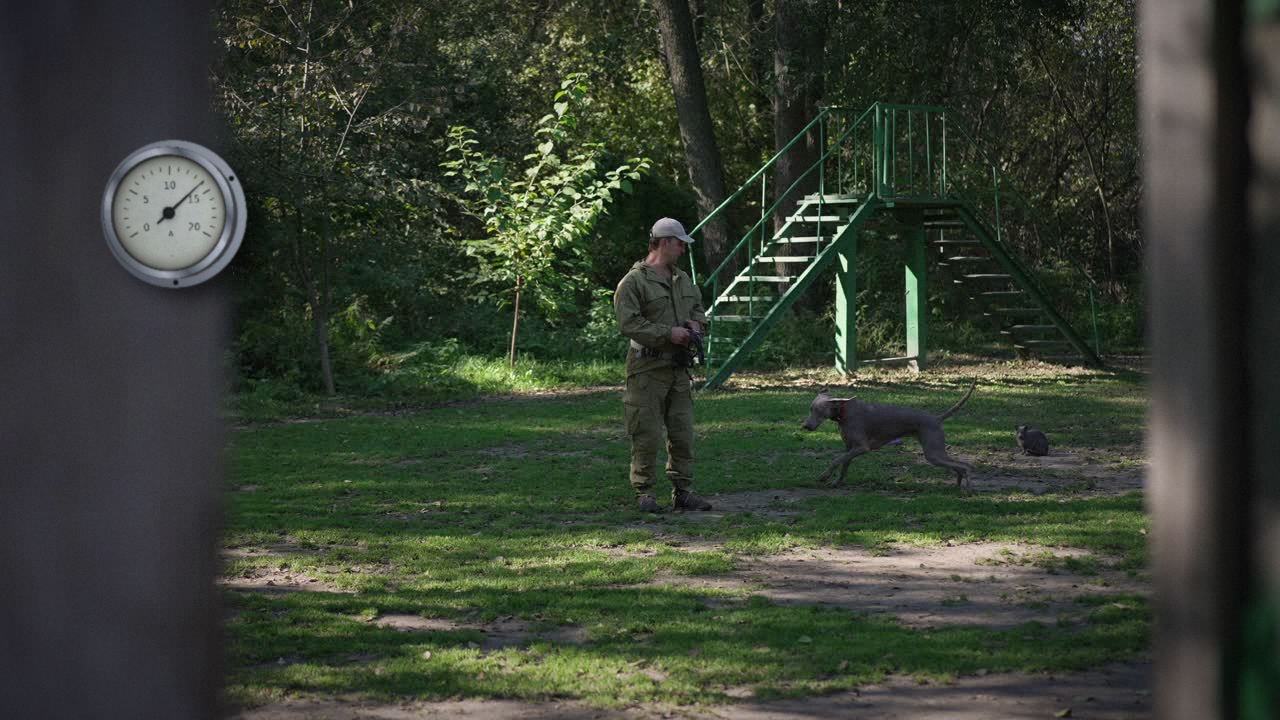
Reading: 14 A
